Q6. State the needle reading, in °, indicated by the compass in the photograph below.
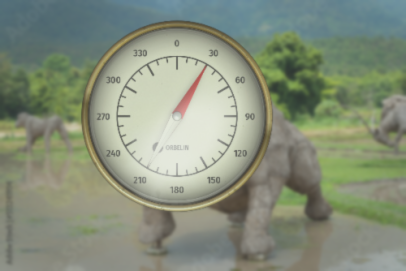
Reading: 30 °
